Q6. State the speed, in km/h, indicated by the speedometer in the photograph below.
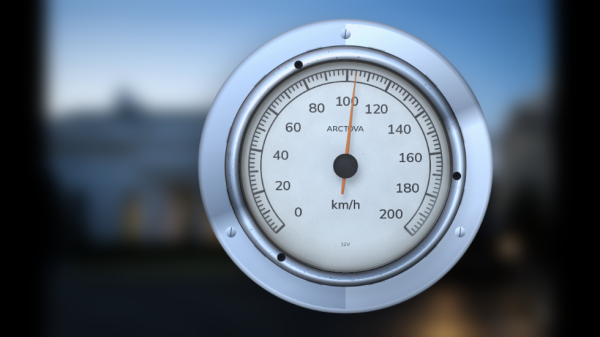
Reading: 104 km/h
